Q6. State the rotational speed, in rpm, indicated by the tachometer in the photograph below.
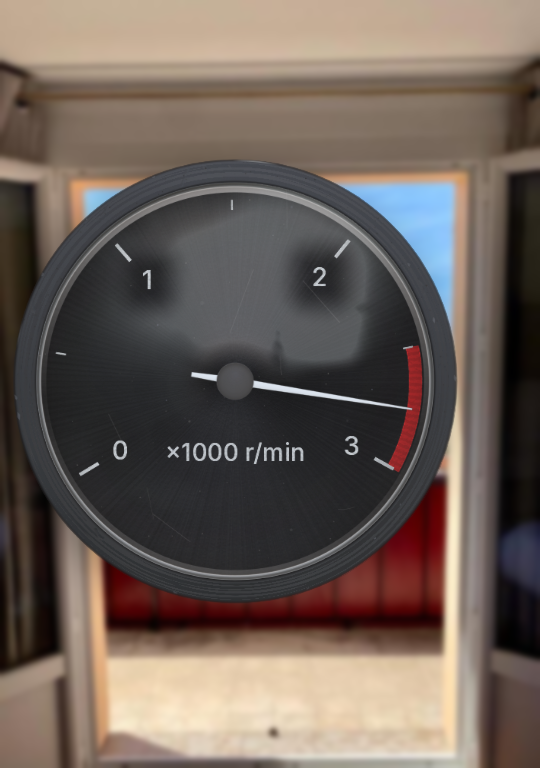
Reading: 2750 rpm
